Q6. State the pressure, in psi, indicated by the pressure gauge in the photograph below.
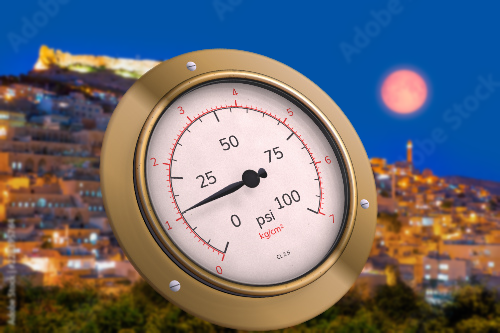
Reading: 15 psi
